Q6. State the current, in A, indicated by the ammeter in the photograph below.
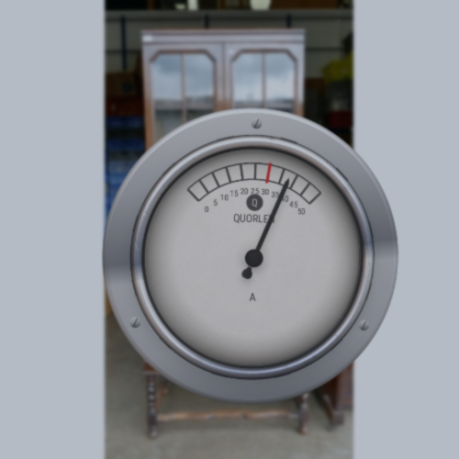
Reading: 37.5 A
